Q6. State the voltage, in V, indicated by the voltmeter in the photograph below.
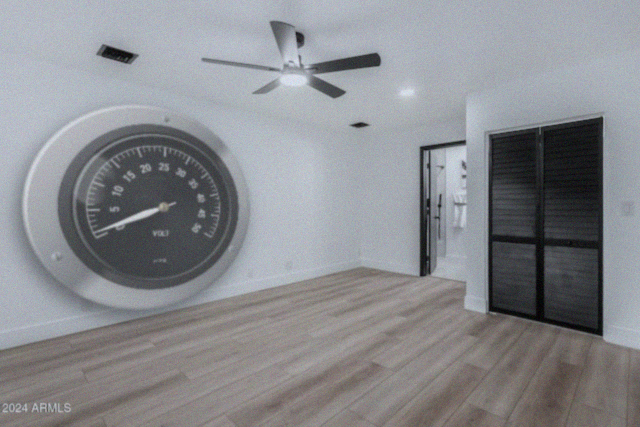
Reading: 1 V
